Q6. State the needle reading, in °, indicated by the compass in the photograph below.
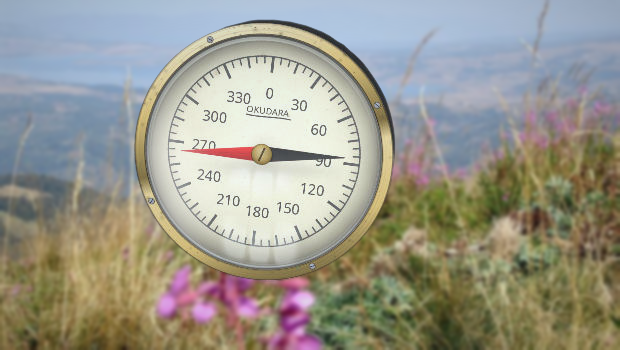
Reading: 265 °
